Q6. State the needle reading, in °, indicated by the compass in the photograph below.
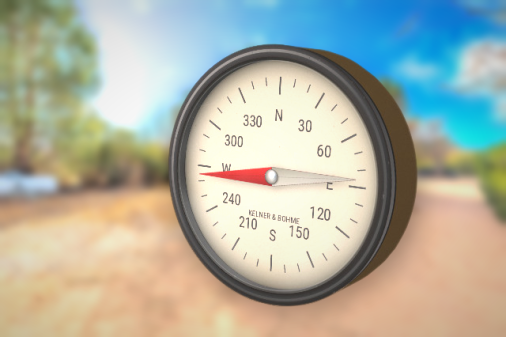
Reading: 265 °
